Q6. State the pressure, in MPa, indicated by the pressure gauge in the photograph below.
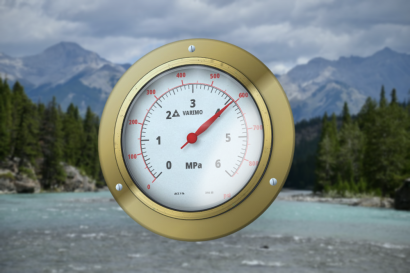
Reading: 4.1 MPa
